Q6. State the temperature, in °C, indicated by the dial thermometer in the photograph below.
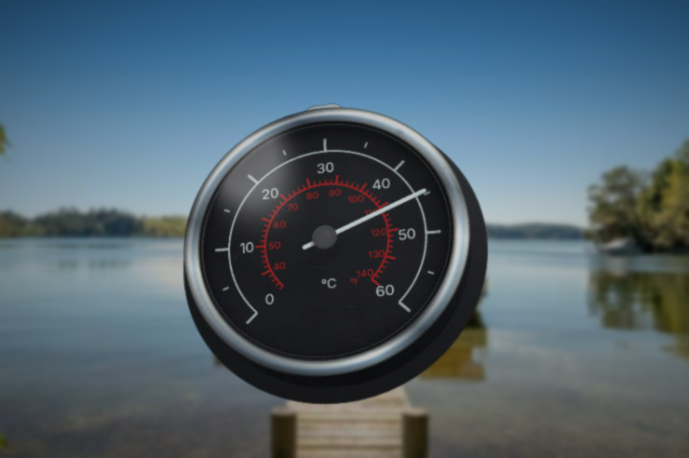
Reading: 45 °C
